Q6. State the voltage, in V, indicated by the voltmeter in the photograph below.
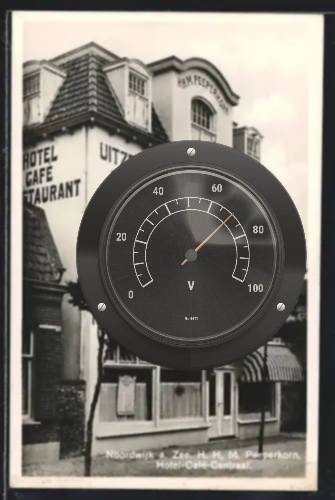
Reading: 70 V
